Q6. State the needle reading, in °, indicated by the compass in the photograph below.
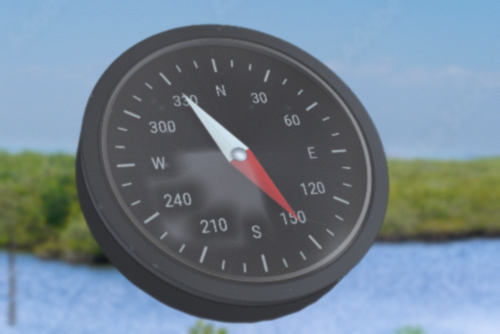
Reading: 150 °
